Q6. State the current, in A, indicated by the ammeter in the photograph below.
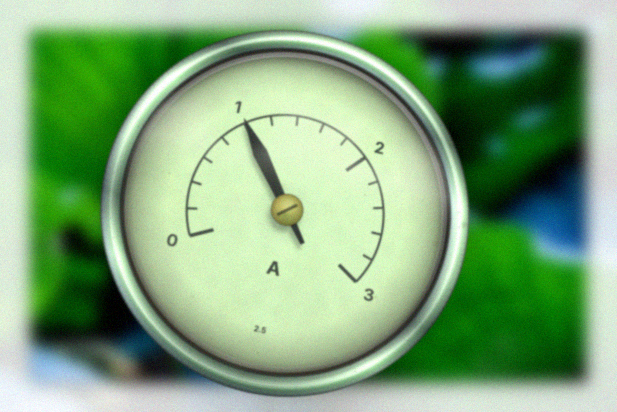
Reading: 1 A
